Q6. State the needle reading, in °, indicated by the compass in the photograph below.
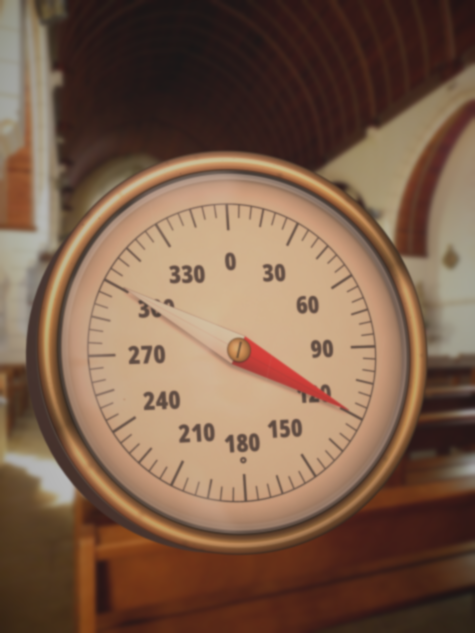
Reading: 120 °
